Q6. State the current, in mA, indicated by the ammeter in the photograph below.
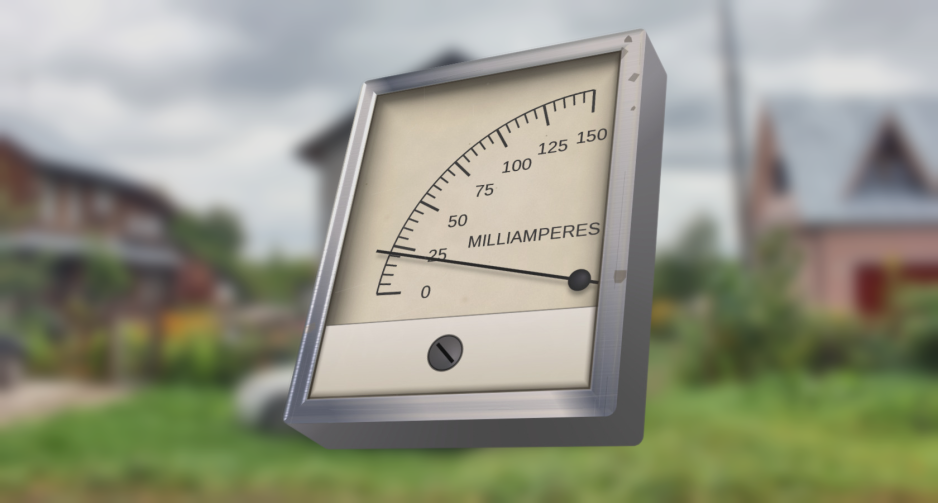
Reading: 20 mA
